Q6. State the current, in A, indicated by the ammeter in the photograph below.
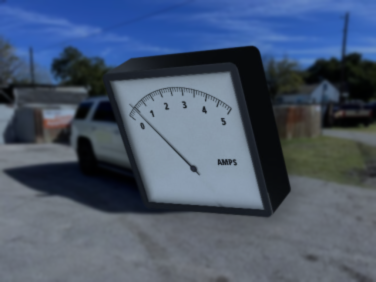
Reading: 0.5 A
